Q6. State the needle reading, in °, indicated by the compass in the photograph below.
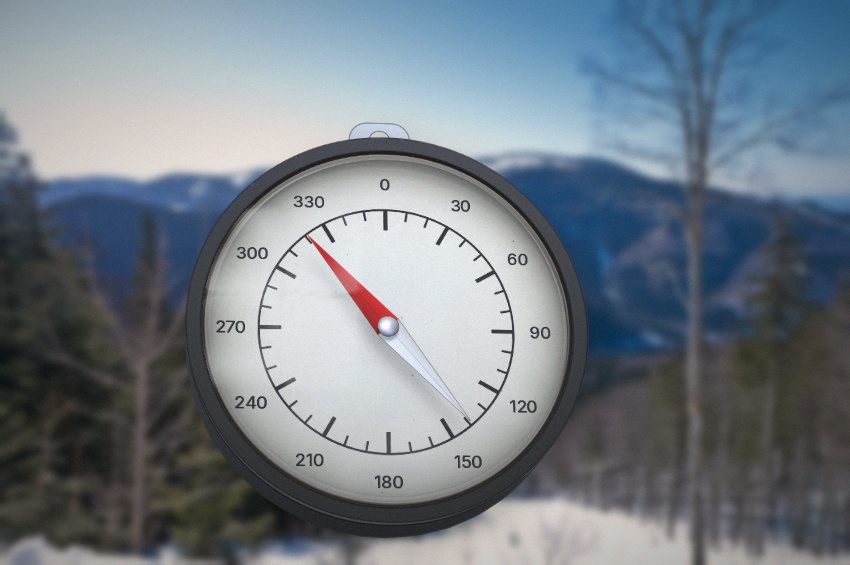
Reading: 320 °
